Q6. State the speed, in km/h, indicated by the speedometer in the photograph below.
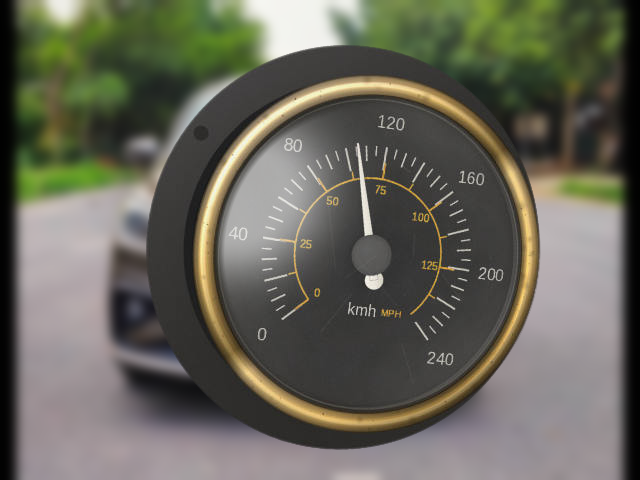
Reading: 105 km/h
